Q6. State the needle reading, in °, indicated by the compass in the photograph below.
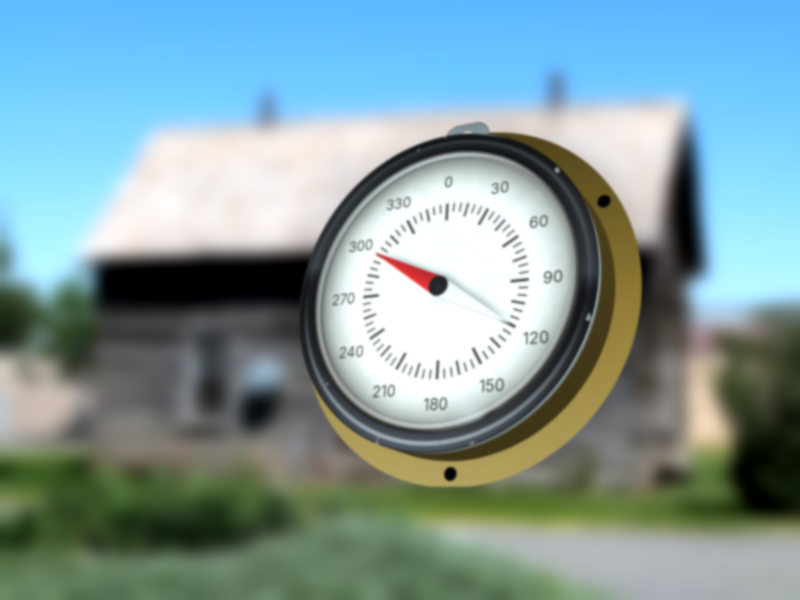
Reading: 300 °
